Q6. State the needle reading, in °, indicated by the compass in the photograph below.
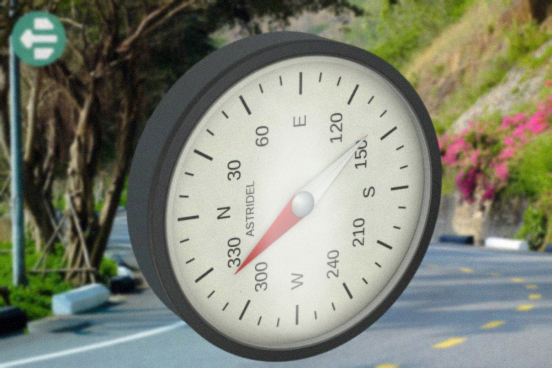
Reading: 320 °
